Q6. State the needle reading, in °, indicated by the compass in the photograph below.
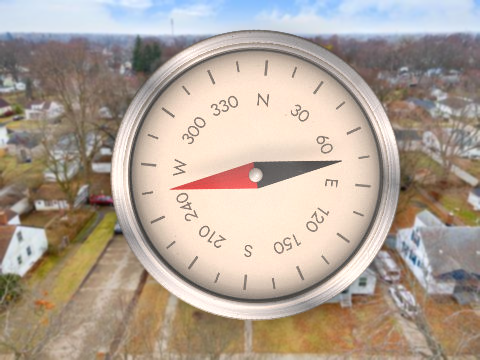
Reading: 255 °
